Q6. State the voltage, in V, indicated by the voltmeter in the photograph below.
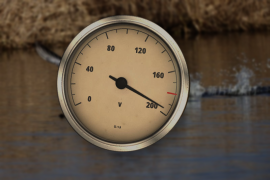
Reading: 195 V
